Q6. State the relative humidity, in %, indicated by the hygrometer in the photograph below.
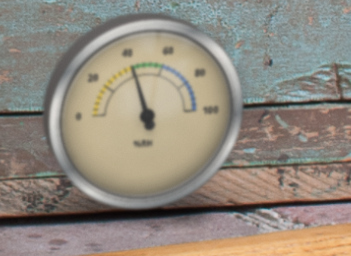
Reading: 40 %
